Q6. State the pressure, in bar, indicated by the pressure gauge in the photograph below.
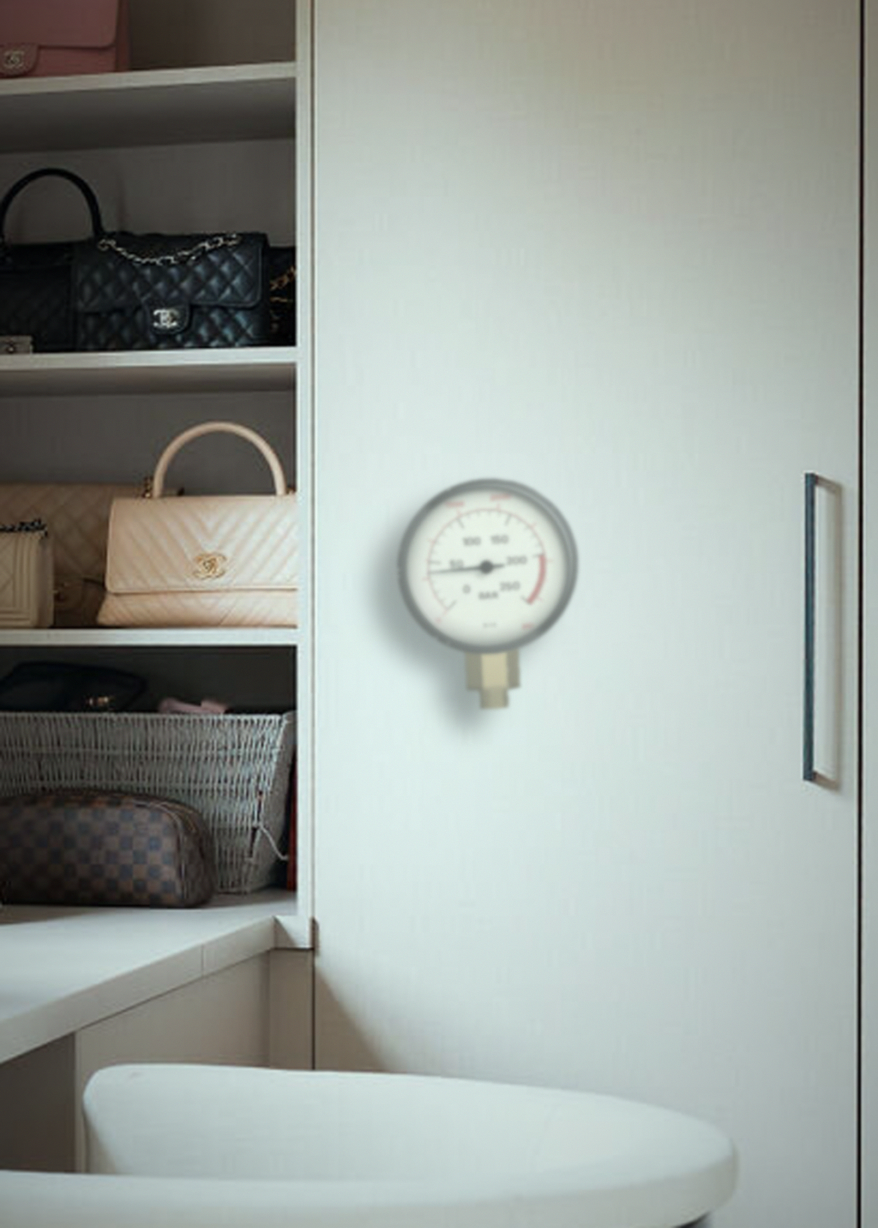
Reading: 40 bar
